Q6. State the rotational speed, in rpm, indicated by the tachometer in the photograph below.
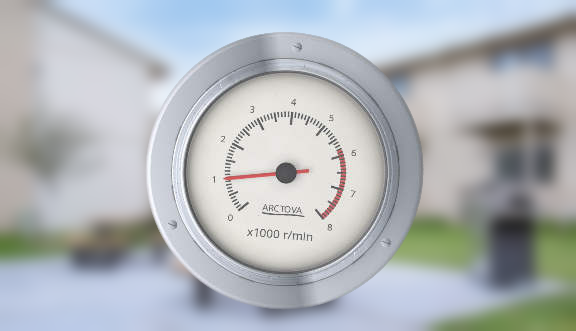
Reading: 1000 rpm
